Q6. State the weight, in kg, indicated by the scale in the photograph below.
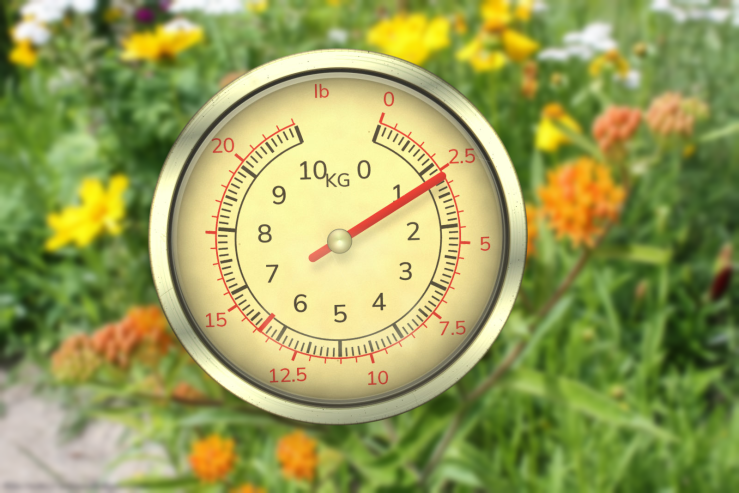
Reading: 1.2 kg
